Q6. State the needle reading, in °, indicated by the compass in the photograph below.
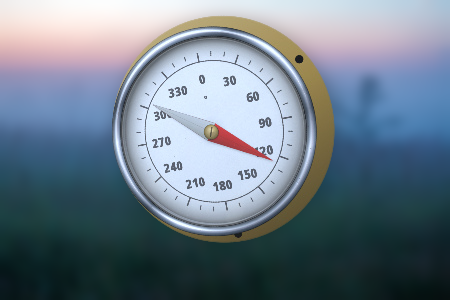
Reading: 125 °
